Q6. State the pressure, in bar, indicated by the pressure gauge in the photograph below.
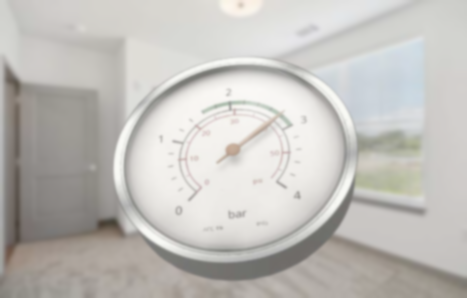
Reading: 2.8 bar
